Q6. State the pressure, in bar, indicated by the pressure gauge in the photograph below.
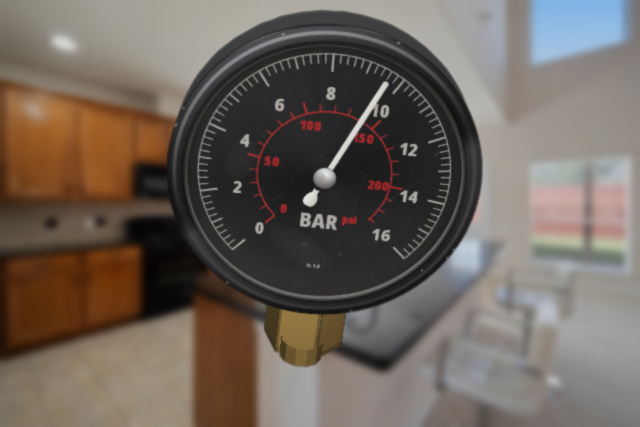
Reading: 9.6 bar
